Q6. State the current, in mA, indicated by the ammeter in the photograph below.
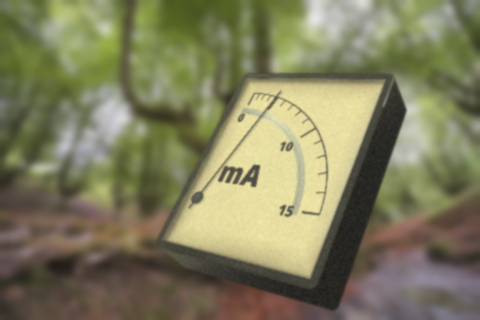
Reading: 5 mA
